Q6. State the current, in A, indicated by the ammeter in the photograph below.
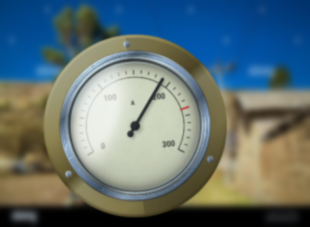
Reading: 190 A
